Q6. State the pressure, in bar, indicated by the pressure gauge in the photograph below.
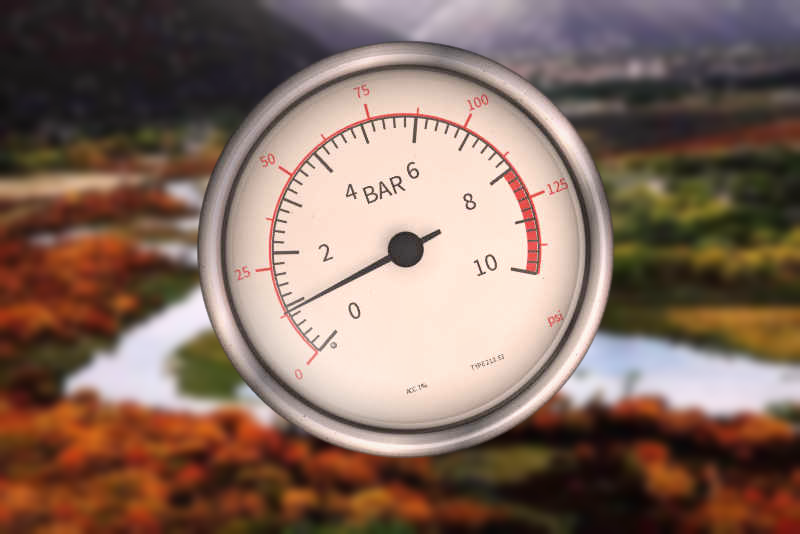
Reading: 0.9 bar
